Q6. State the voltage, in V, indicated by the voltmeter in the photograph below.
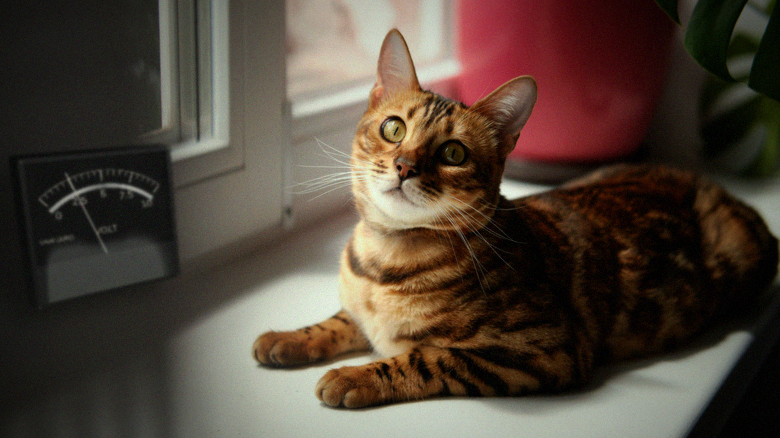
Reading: 2.5 V
